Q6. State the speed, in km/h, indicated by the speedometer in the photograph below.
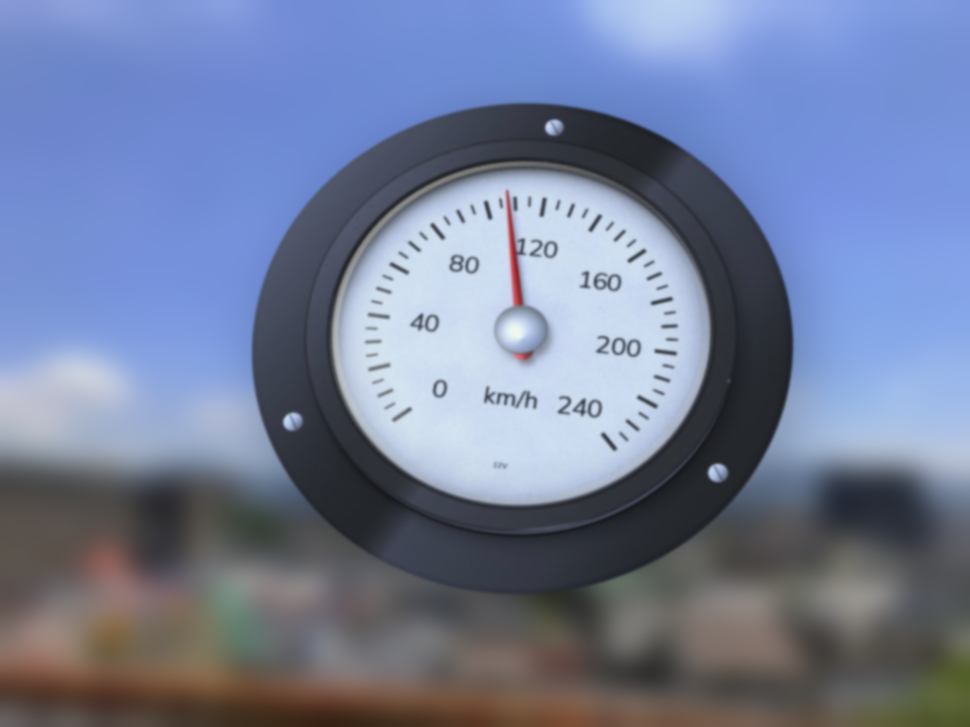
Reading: 107.5 km/h
